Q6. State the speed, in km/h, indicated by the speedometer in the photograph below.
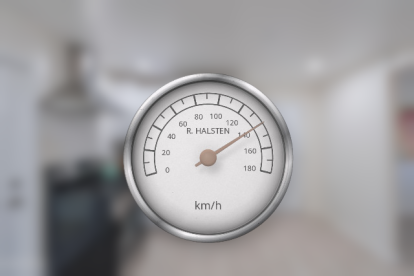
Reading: 140 km/h
